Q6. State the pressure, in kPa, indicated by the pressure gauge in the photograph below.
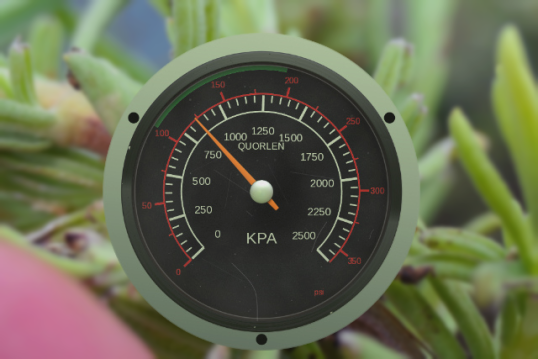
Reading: 850 kPa
